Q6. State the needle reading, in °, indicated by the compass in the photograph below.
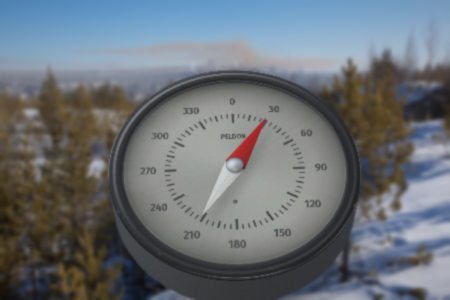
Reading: 30 °
